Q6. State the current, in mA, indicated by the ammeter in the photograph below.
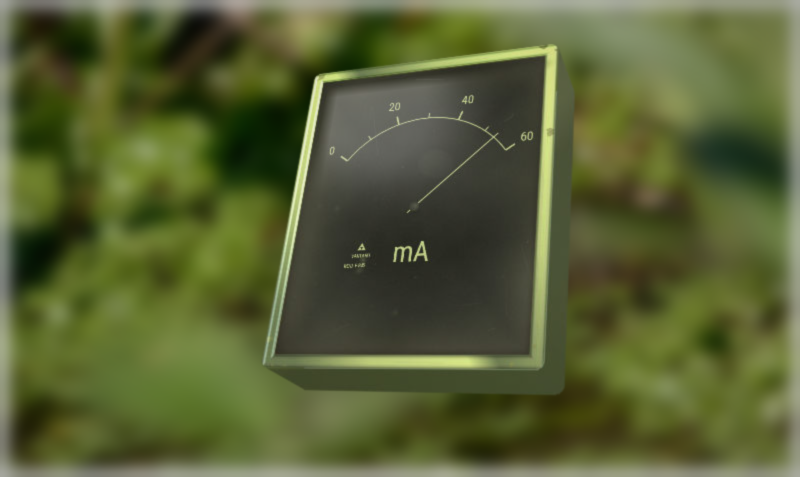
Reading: 55 mA
